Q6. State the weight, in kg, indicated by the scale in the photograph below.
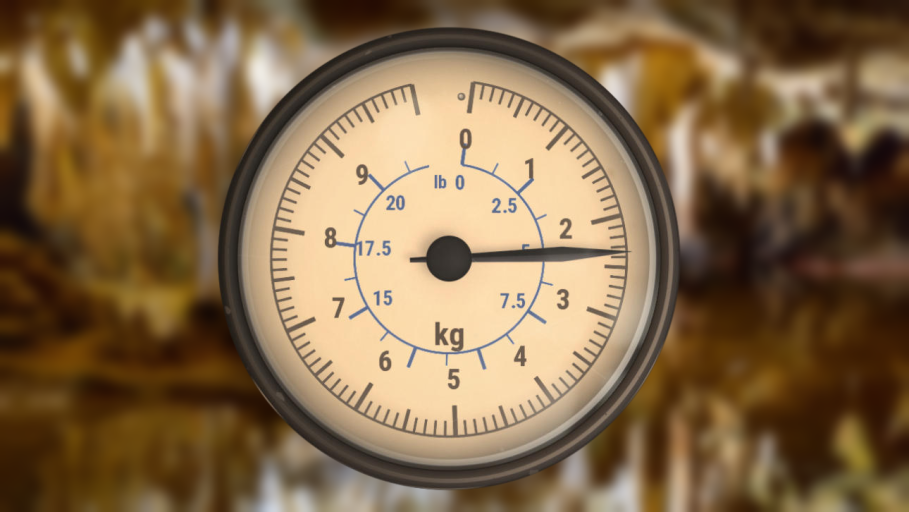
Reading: 2.35 kg
